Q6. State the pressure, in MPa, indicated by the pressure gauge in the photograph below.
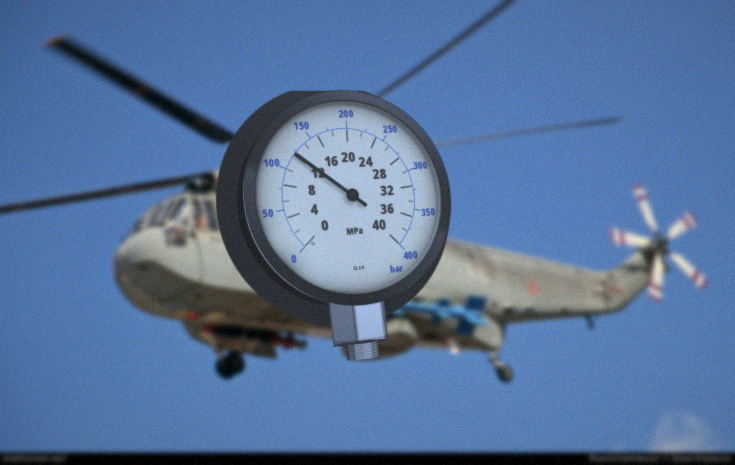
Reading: 12 MPa
